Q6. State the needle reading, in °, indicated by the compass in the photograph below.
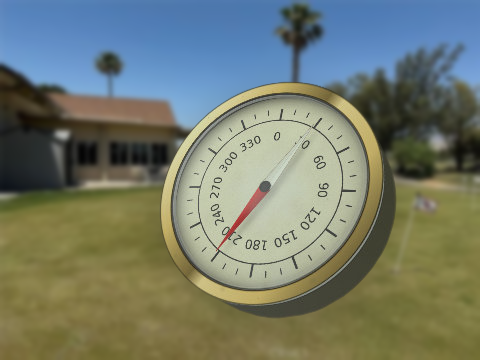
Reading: 210 °
